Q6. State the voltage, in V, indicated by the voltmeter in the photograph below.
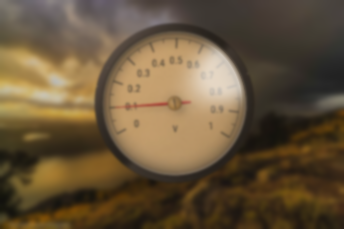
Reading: 0.1 V
